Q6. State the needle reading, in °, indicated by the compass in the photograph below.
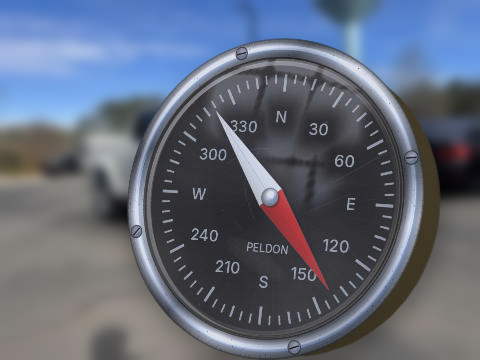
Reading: 140 °
